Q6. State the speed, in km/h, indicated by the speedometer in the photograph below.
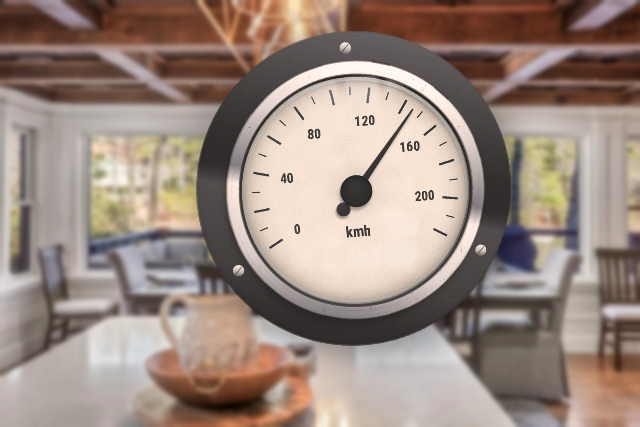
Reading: 145 km/h
